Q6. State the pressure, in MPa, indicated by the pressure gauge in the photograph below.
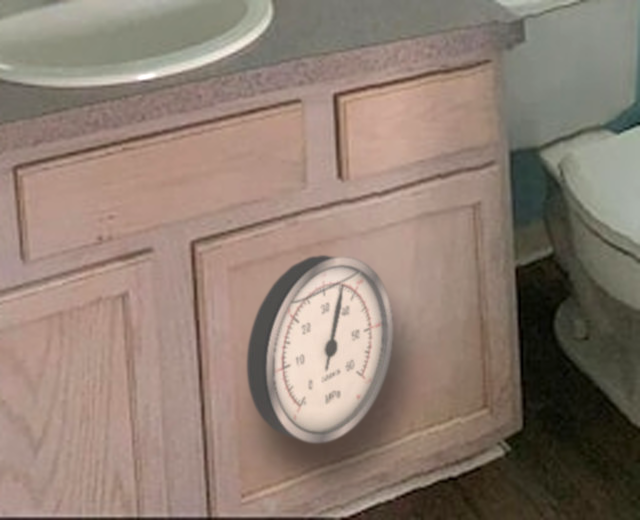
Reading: 35 MPa
